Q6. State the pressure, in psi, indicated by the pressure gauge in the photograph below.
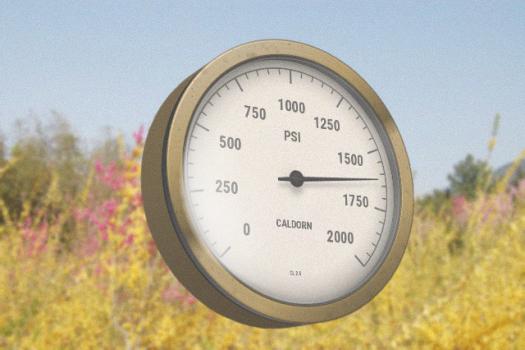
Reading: 1625 psi
